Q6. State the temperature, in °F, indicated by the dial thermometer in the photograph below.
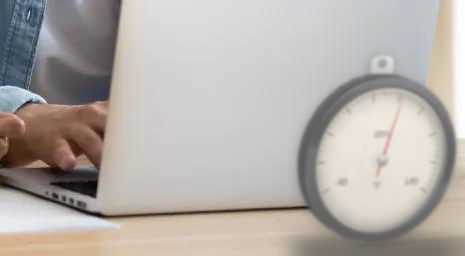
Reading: 60 °F
